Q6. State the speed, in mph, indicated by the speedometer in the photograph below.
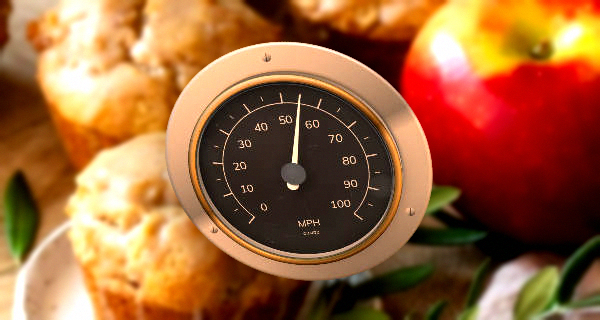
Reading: 55 mph
